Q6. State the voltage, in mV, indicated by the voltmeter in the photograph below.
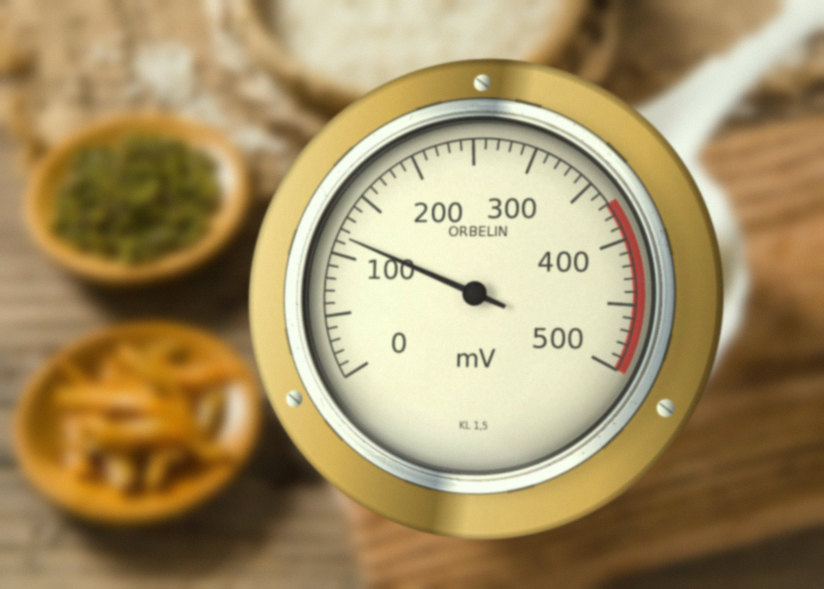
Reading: 115 mV
